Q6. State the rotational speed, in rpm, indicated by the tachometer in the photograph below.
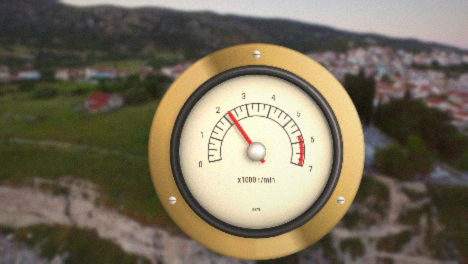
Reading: 2250 rpm
